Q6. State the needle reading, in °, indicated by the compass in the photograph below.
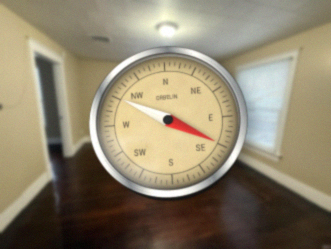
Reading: 120 °
